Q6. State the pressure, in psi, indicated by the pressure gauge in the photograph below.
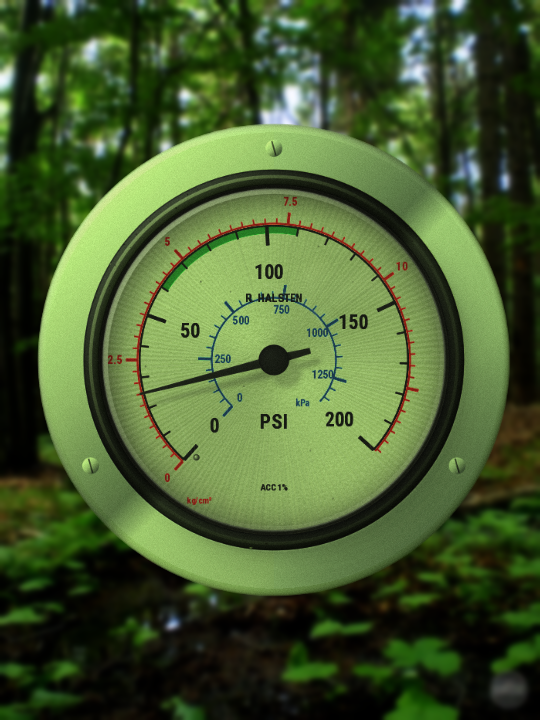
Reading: 25 psi
